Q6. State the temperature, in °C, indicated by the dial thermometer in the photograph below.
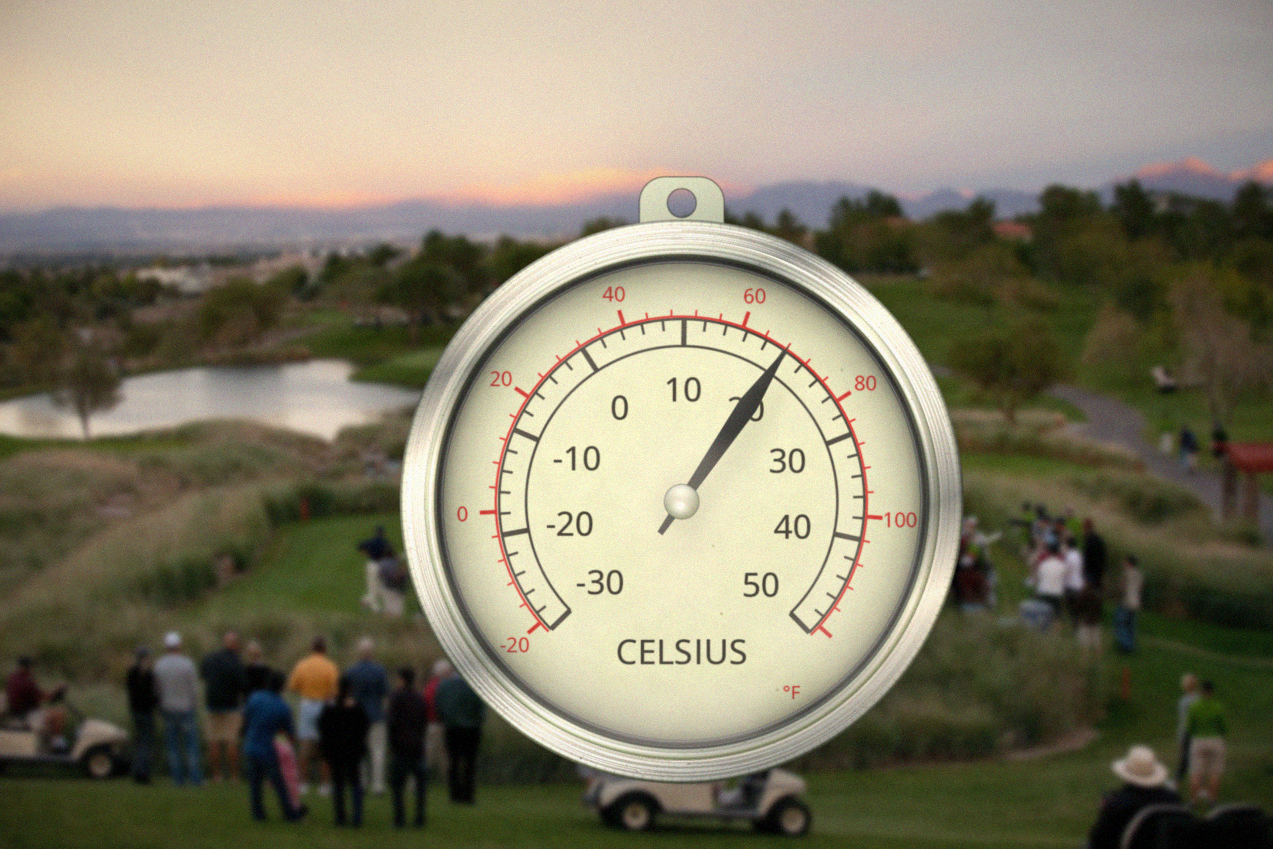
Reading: 20 °C
